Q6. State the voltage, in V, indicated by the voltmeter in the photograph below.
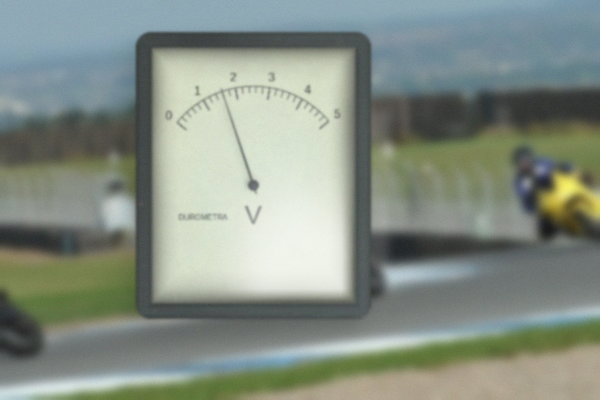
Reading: 1.6 V
